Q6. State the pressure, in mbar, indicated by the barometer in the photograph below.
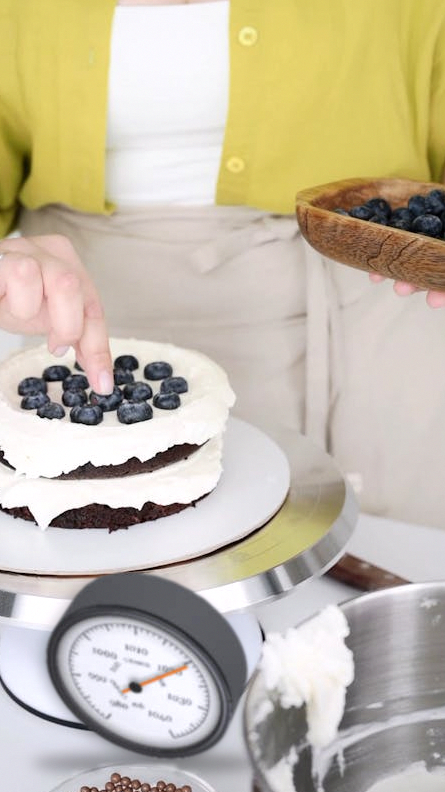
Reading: 1020 mbar
